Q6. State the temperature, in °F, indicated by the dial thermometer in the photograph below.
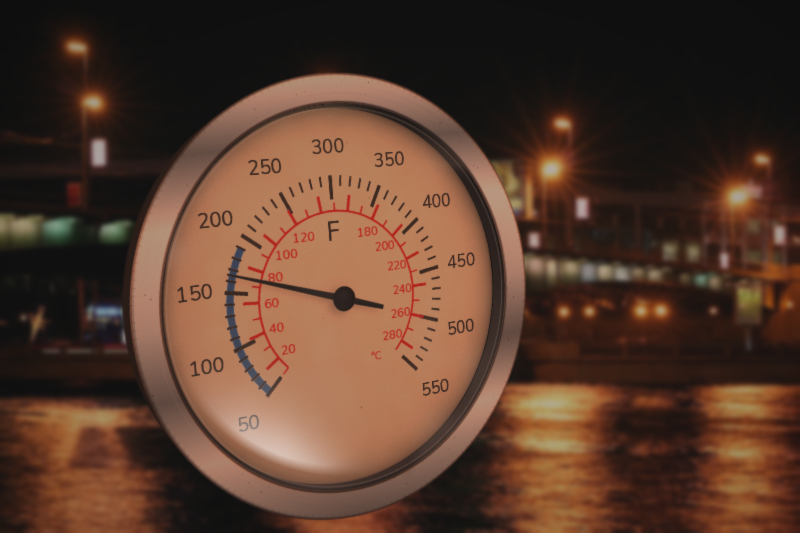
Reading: 165 °F
